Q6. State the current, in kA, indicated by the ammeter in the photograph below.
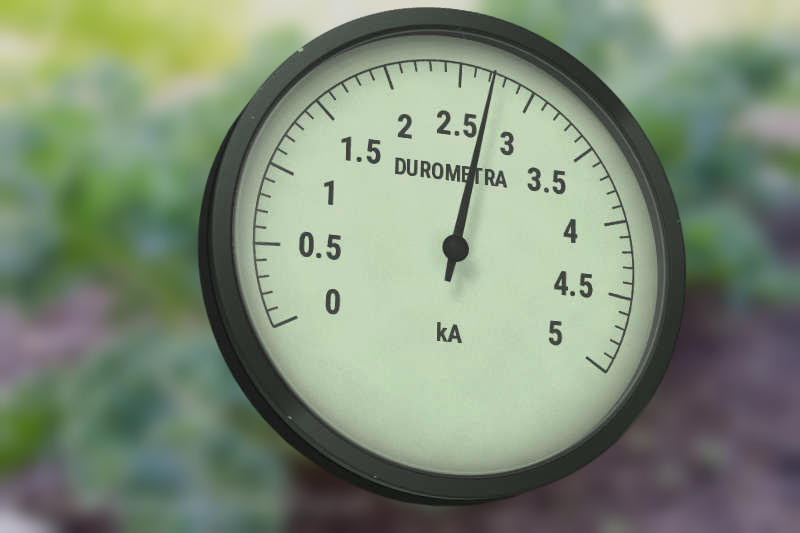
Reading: 2.7 kA
